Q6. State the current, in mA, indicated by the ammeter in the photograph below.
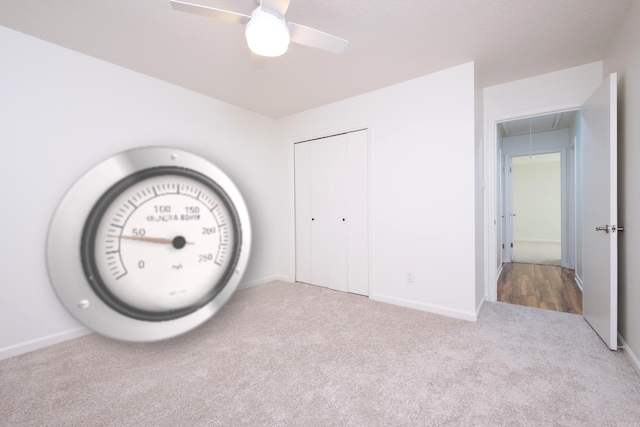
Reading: 40 mA
